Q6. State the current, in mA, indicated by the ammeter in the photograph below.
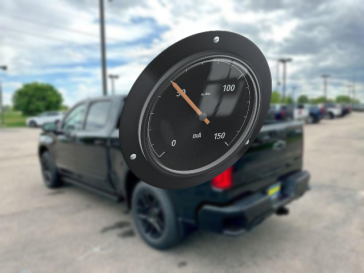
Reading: 50 mA
